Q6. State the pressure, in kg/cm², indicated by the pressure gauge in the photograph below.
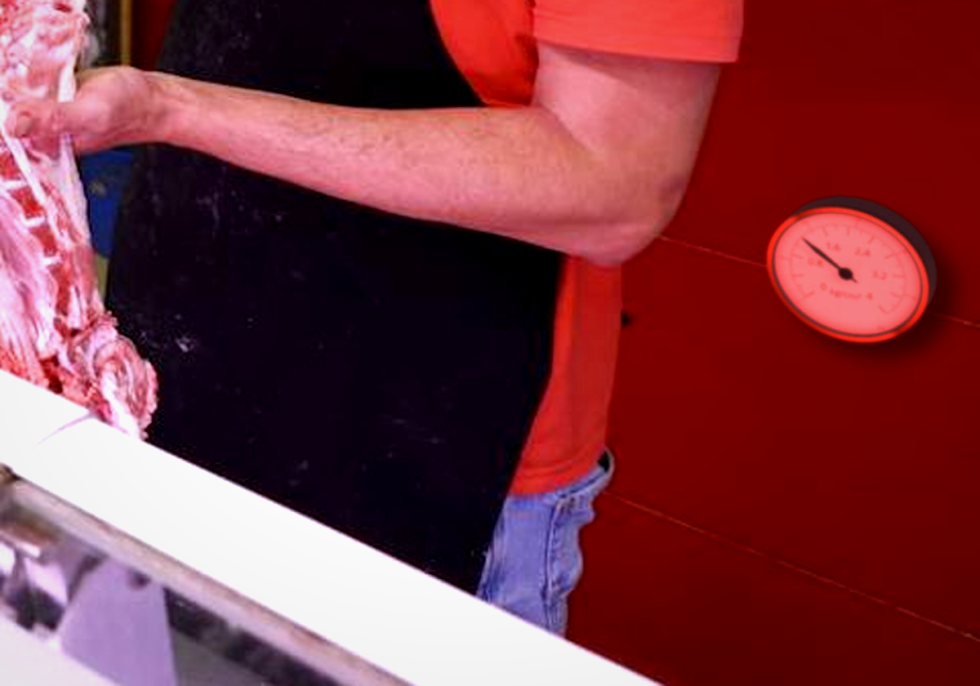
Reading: 1.2 kg/cm²
